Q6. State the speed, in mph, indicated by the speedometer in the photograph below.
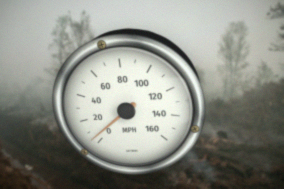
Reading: 5 mph
